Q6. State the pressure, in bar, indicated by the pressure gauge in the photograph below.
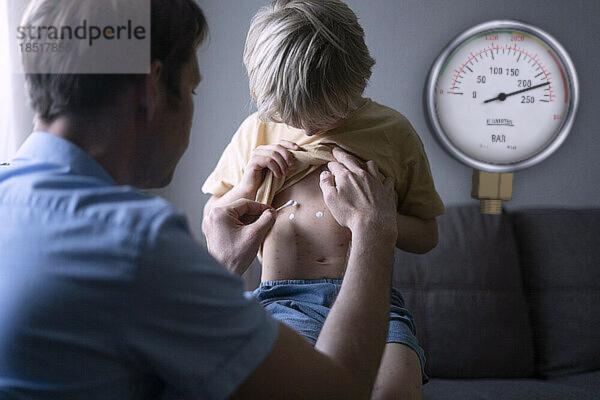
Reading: 220 bar
